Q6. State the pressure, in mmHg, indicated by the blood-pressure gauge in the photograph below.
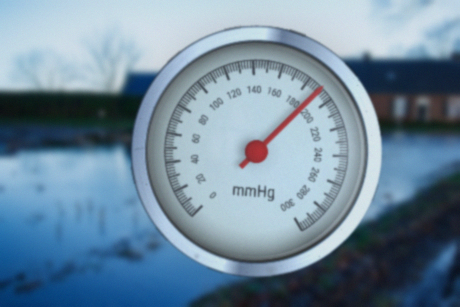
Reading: 190 mmHg
